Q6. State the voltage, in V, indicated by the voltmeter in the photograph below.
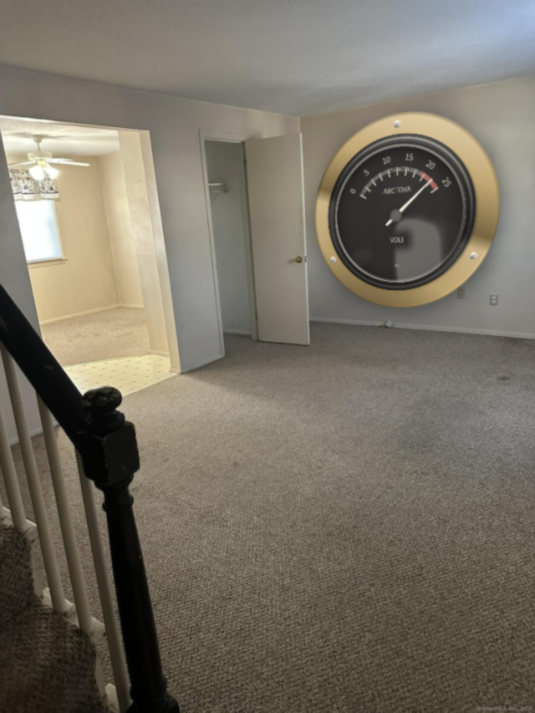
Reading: 22.5 V
